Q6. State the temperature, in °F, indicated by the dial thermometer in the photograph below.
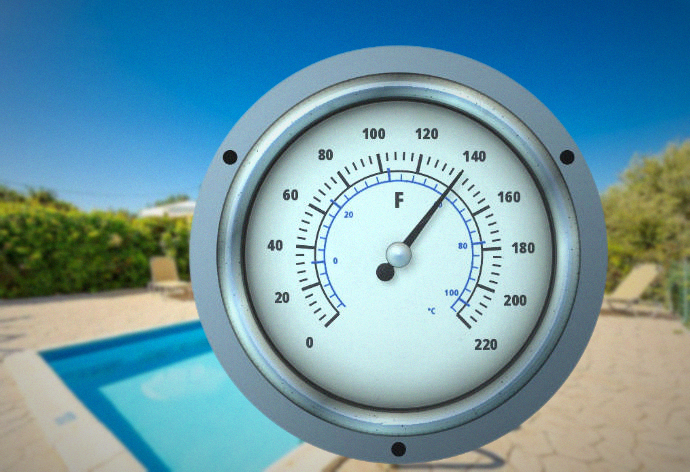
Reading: 140 °F
